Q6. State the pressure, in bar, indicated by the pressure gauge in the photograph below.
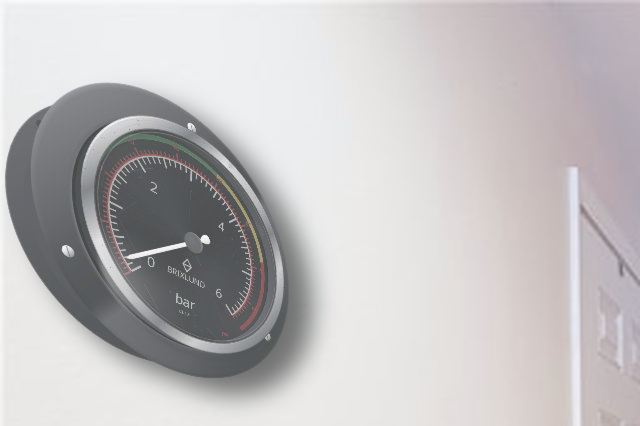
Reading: 0.2 bar
